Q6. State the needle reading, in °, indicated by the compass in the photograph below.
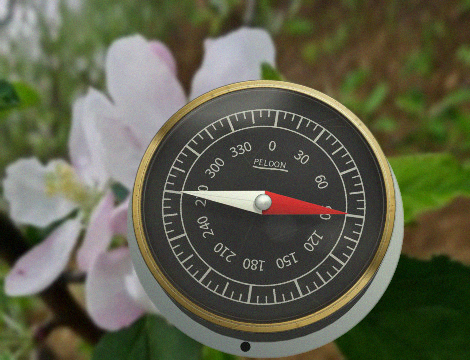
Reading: 90 °
